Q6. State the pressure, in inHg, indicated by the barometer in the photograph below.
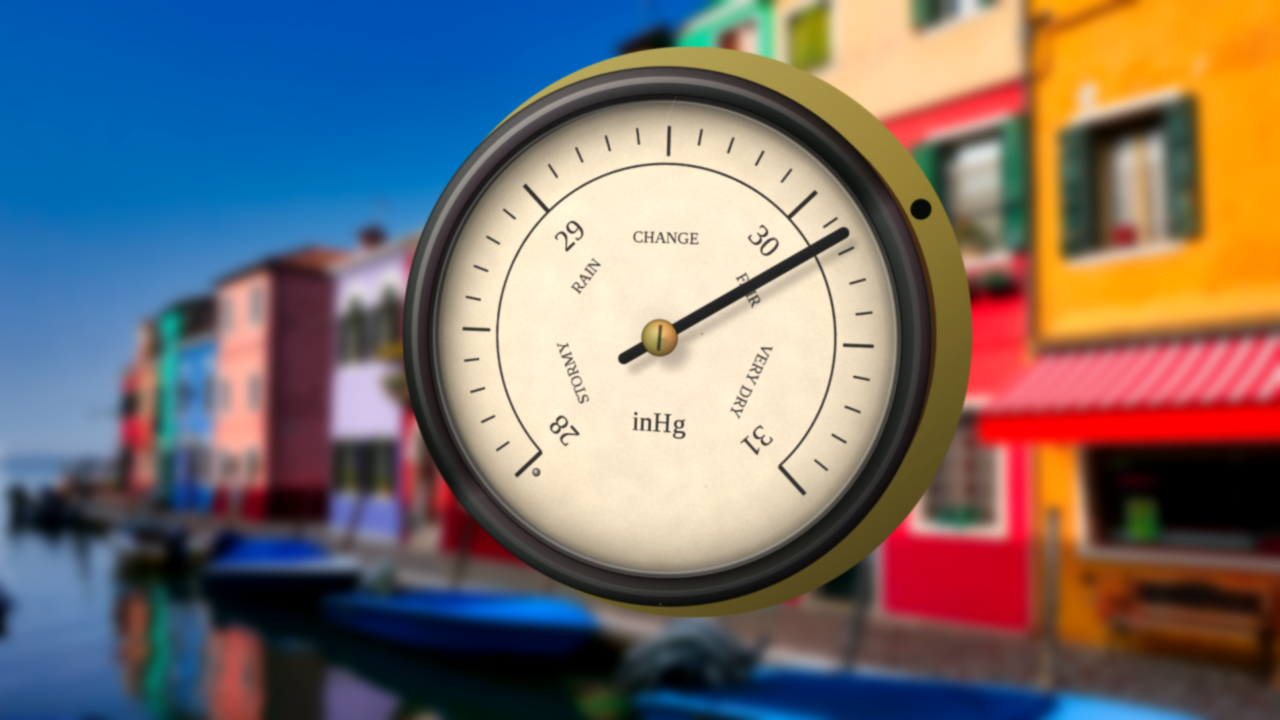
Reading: 30.15 inHg
